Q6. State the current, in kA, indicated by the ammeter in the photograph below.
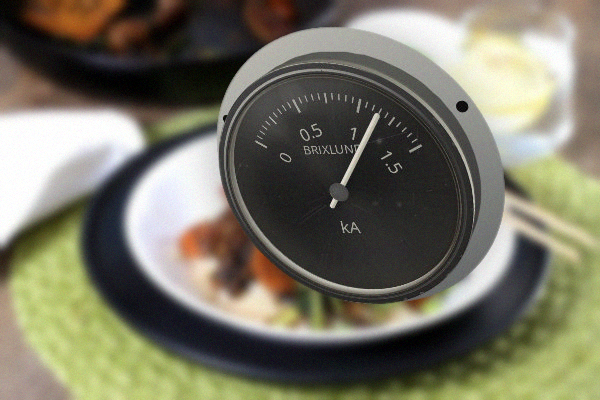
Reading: 1.15 kA
